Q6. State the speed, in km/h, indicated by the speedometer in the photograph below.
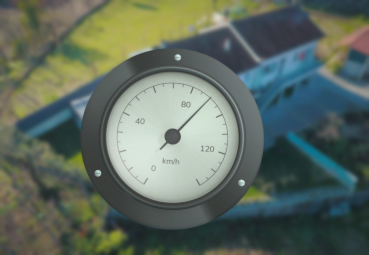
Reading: 90 km/h
